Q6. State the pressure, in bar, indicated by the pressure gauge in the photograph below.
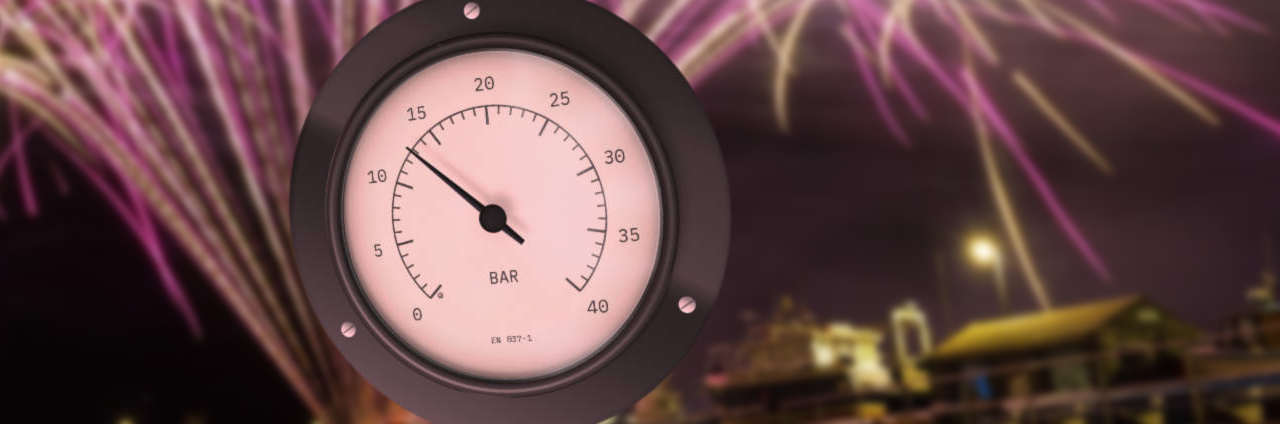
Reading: 13 bar
